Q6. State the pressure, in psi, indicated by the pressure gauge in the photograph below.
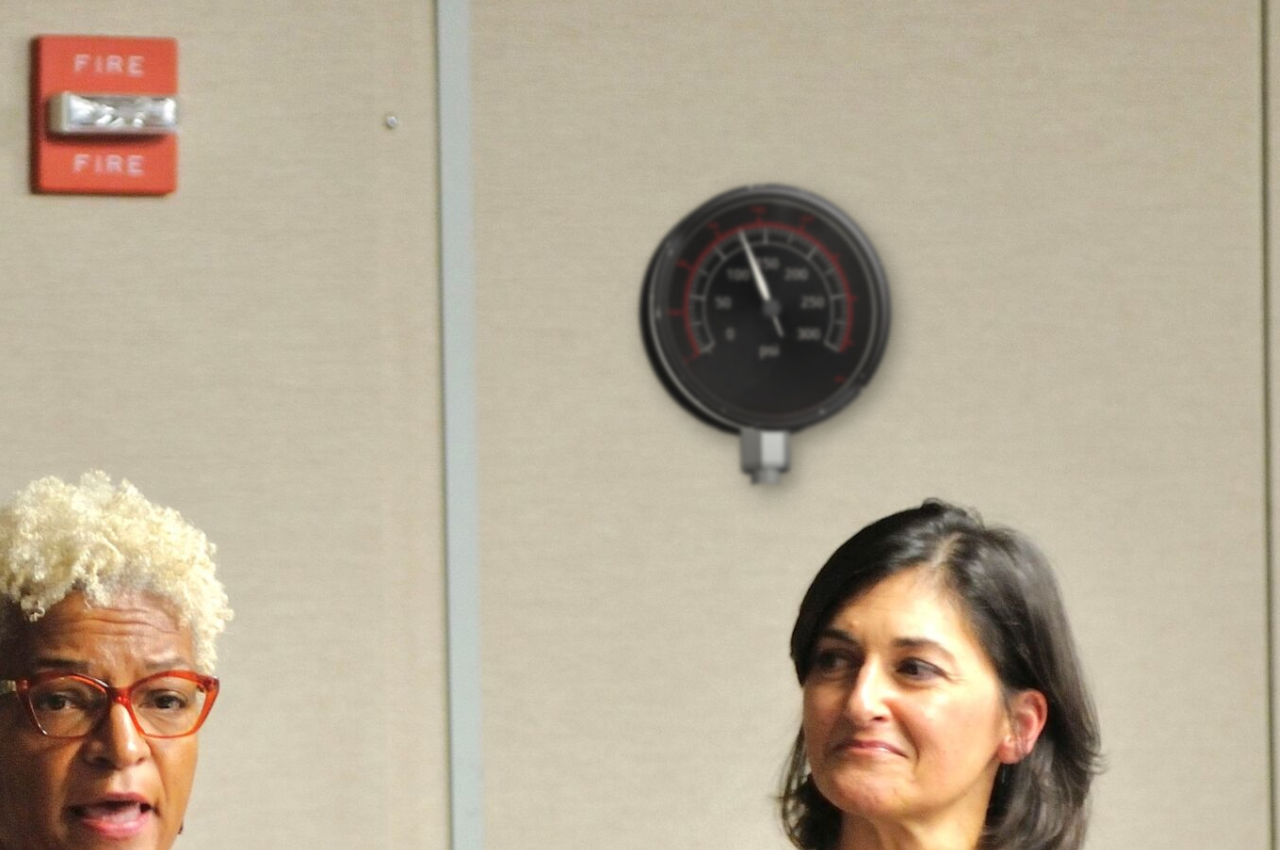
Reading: 125 psi
